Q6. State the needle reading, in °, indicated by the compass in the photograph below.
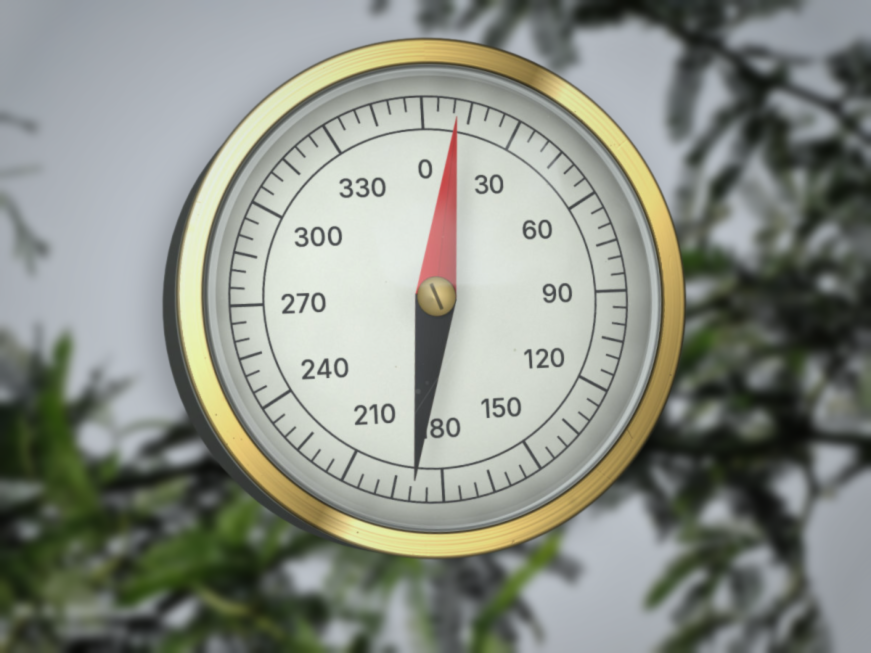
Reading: 10 °
